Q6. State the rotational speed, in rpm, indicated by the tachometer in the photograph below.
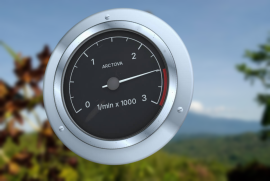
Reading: 2500 rpm
